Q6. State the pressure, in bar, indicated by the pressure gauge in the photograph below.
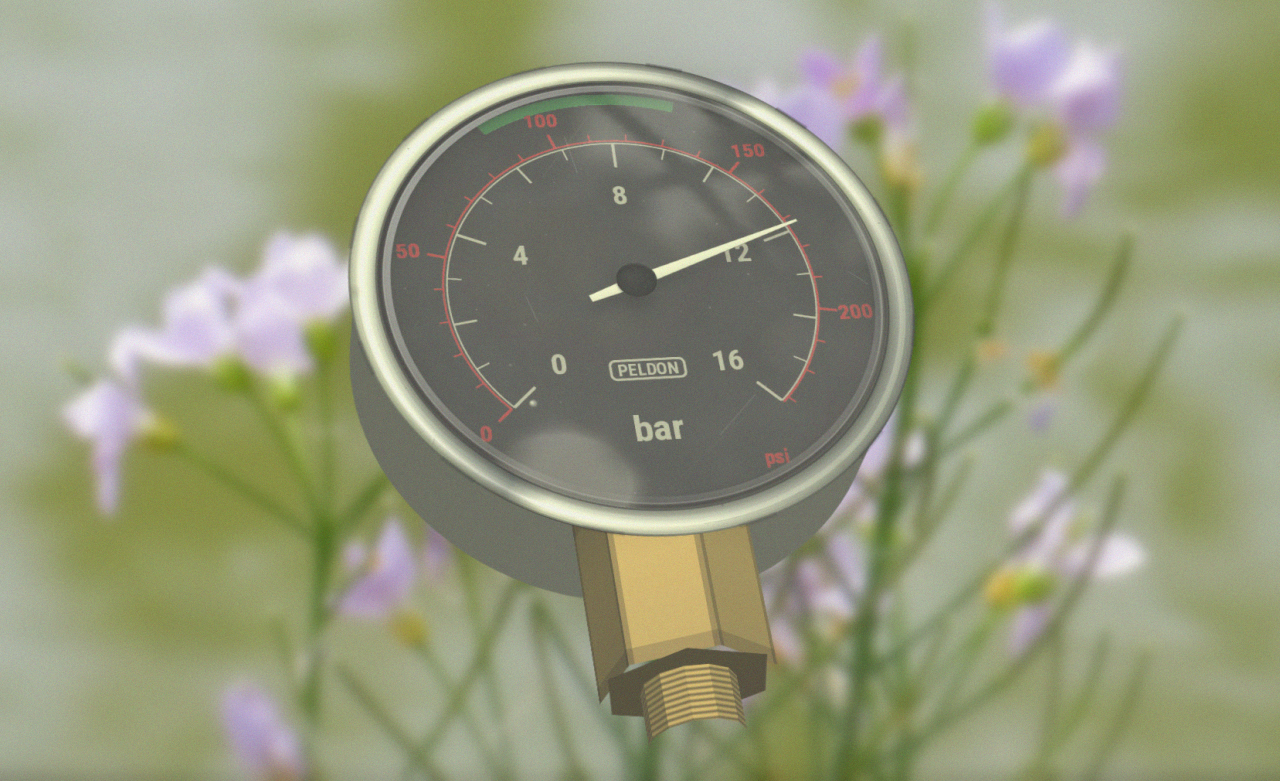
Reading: 12 bar
